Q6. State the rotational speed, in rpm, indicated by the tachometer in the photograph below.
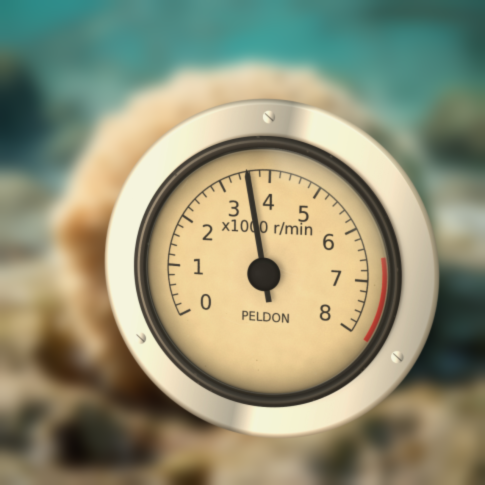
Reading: 3600 rpm
